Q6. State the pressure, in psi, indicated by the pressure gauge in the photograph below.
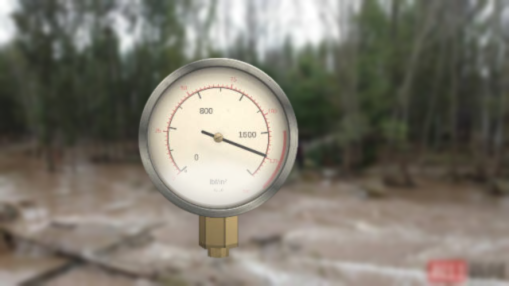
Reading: 1800 psi
